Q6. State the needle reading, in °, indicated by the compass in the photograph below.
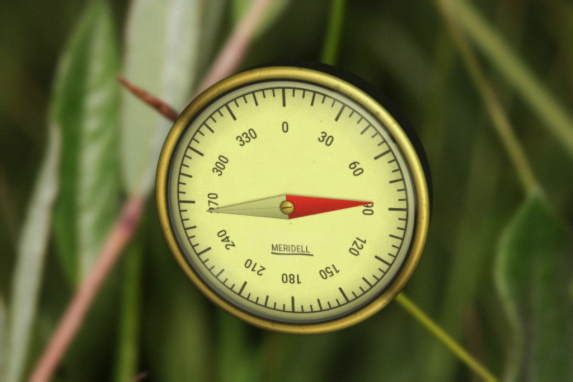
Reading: 85 °
